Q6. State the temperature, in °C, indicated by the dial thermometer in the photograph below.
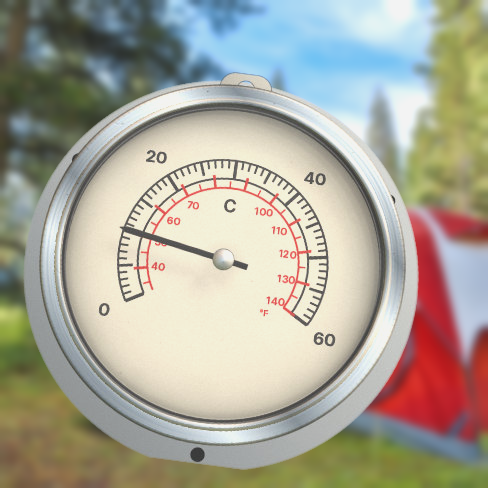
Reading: 10 °C
